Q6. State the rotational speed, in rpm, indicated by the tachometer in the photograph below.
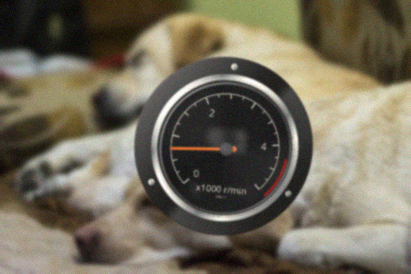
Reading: 750 rpm
